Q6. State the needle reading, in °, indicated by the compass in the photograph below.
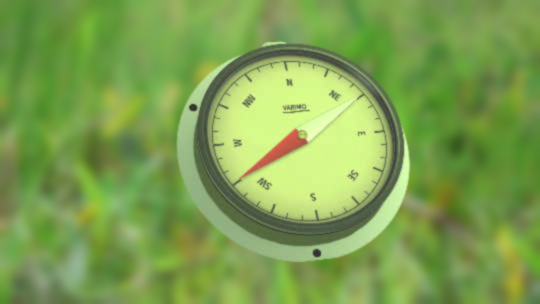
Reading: 240 °
